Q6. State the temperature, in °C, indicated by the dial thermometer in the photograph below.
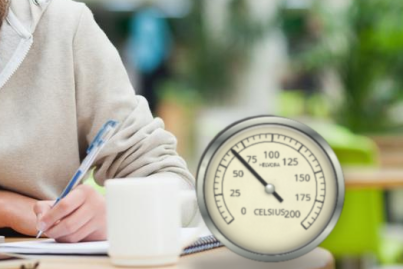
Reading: 65 °C
